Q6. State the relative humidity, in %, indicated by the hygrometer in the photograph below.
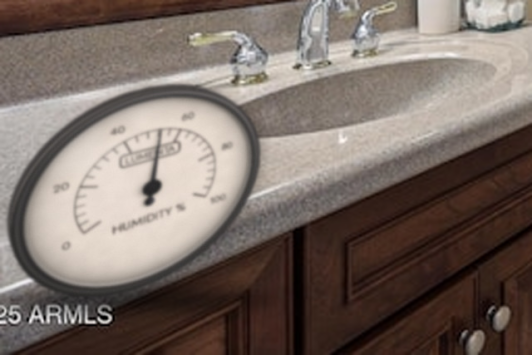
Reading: 52 %
